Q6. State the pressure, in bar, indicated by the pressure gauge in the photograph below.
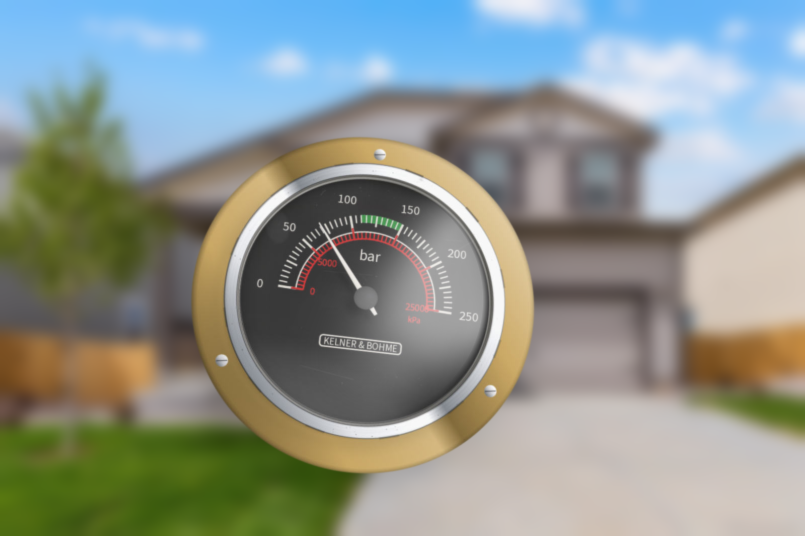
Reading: 70 bar
